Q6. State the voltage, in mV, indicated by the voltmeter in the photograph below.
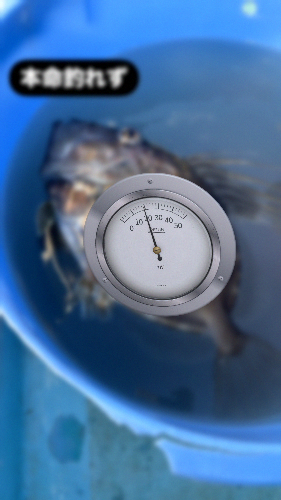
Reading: 20 mV
